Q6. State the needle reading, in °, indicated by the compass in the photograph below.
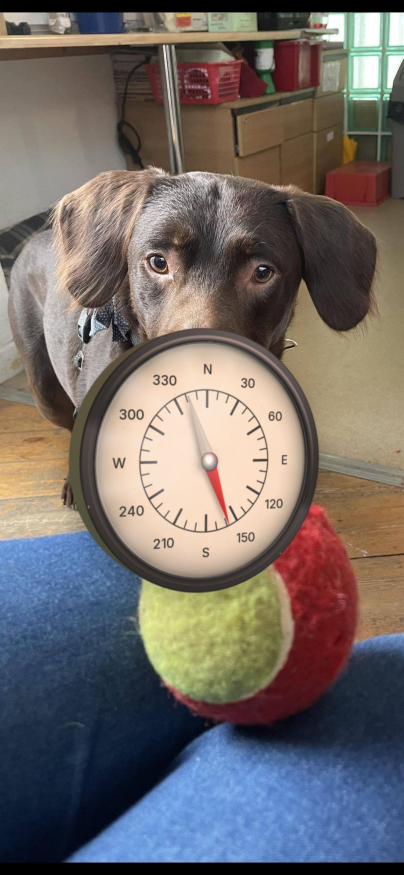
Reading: 160 °
